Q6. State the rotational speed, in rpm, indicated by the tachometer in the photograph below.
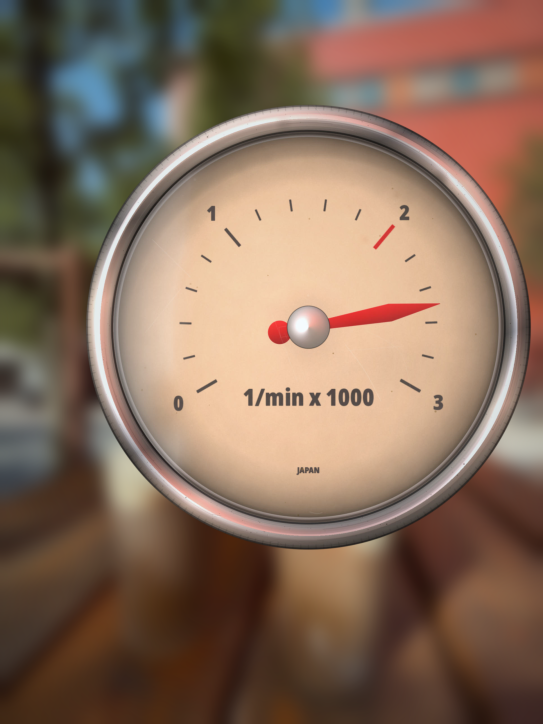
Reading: 2500 rpm
